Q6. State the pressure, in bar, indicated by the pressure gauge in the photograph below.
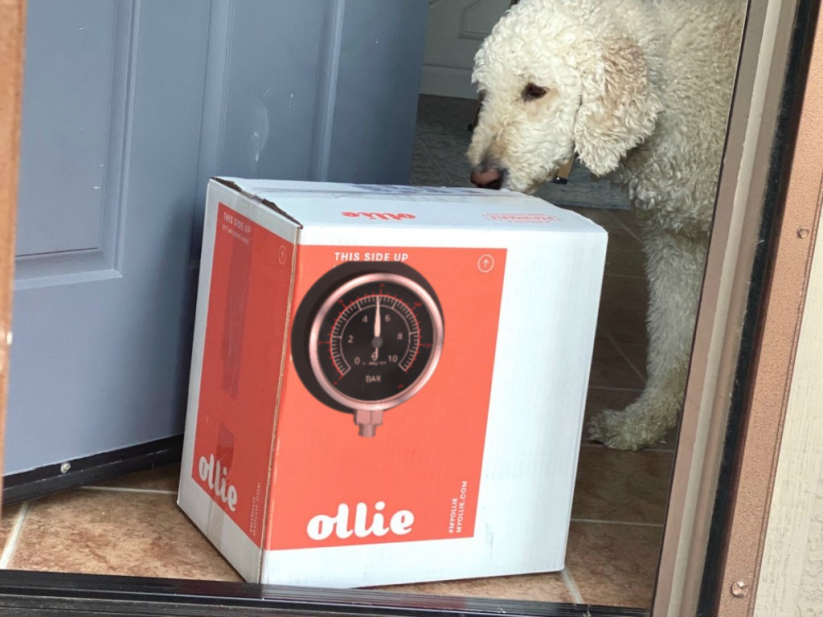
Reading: 5 bar
